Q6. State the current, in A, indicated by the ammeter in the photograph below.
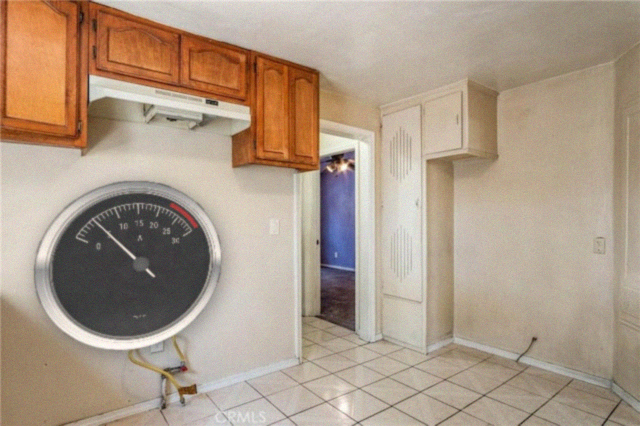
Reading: 5 A
